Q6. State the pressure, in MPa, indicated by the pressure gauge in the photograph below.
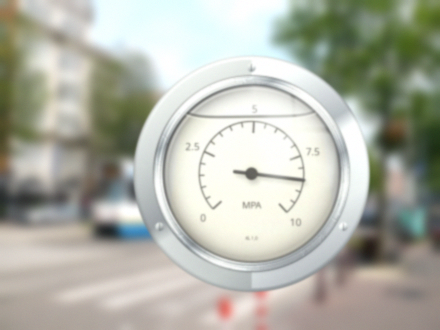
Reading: 8.5 MPa
